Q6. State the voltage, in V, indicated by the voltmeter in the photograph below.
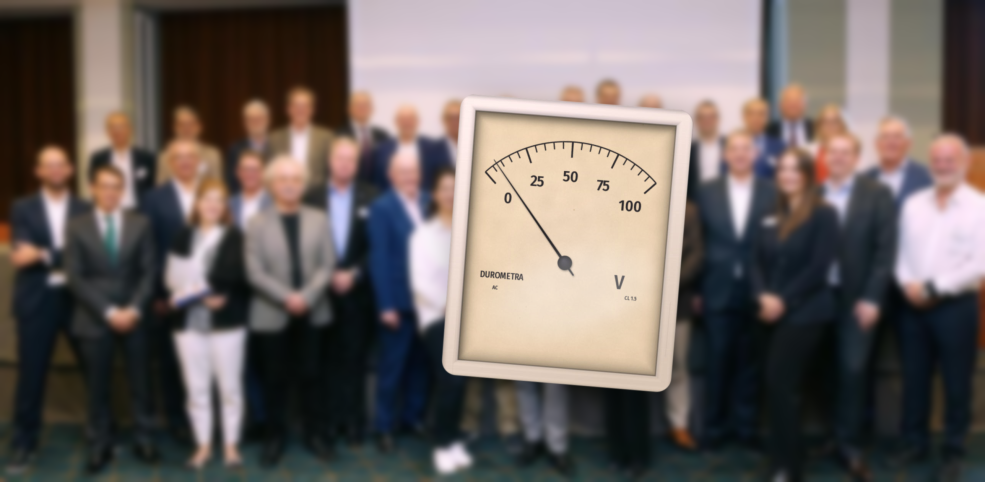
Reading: 7.5 V
